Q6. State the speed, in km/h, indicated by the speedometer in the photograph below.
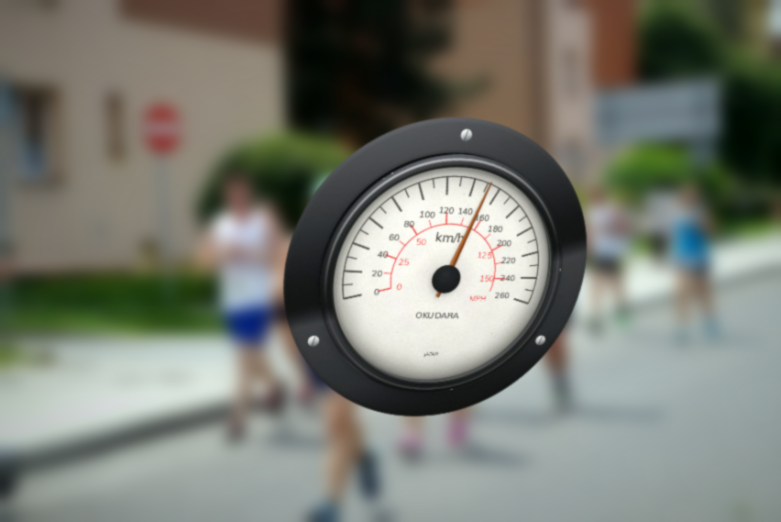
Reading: 150 km/h
